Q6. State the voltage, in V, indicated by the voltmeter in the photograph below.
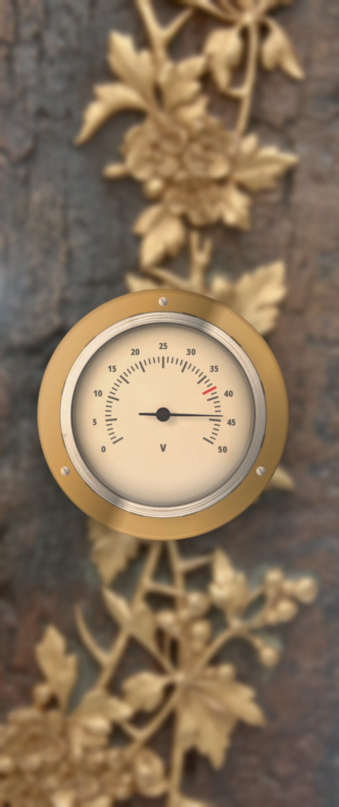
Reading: 44 V
